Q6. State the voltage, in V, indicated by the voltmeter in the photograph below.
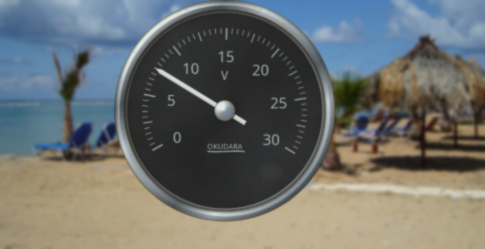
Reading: 7.5 V
